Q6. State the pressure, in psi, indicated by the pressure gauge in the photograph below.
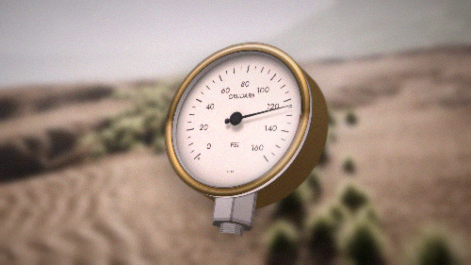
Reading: 125 psi
